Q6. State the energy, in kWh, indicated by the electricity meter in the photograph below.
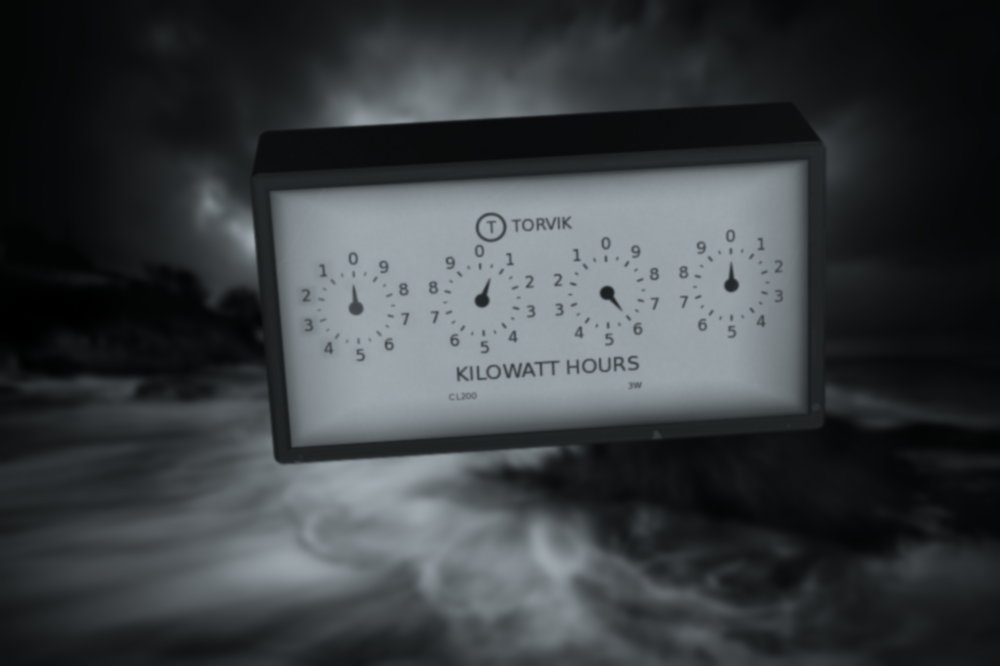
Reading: 60 kWh
